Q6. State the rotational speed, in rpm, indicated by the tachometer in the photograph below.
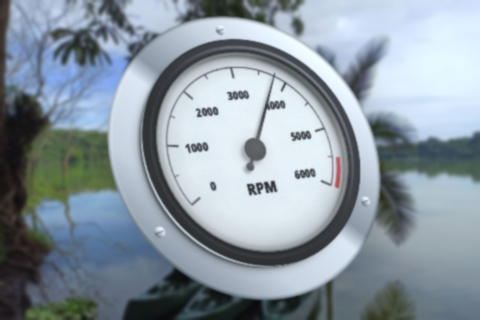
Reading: 3750 rpm
